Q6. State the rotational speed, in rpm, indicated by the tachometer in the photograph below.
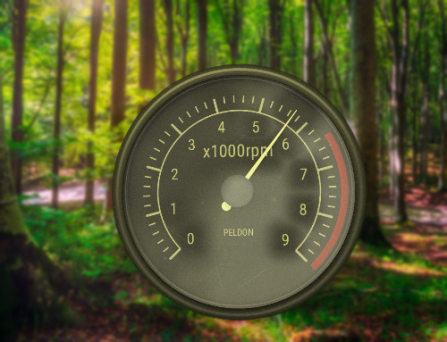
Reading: 5700 rpm
